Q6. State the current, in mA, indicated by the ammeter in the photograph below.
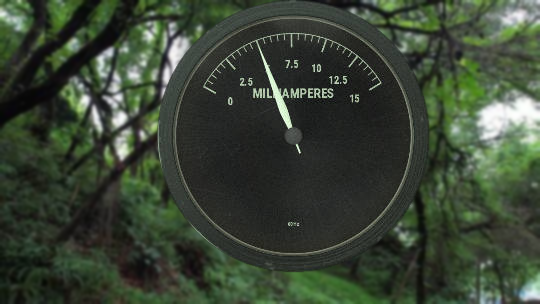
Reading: 5 mA
